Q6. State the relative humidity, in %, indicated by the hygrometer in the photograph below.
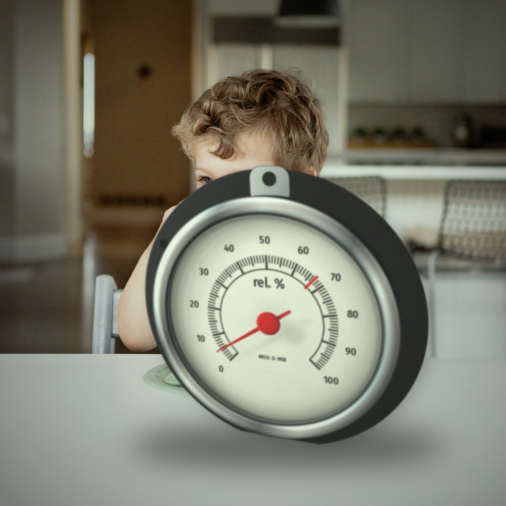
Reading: 5 %
